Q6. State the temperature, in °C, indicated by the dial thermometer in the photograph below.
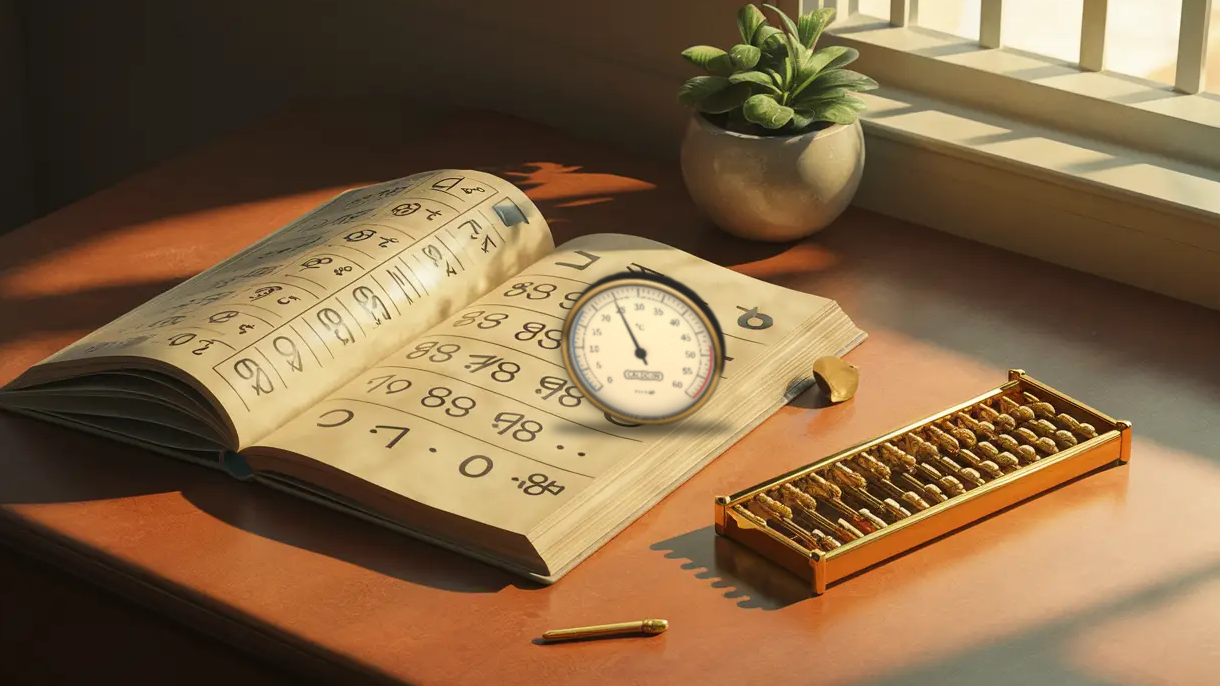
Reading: 25 °C
